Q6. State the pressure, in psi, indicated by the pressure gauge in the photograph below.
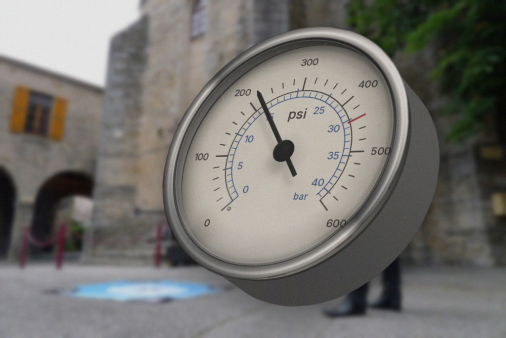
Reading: 220 psi
